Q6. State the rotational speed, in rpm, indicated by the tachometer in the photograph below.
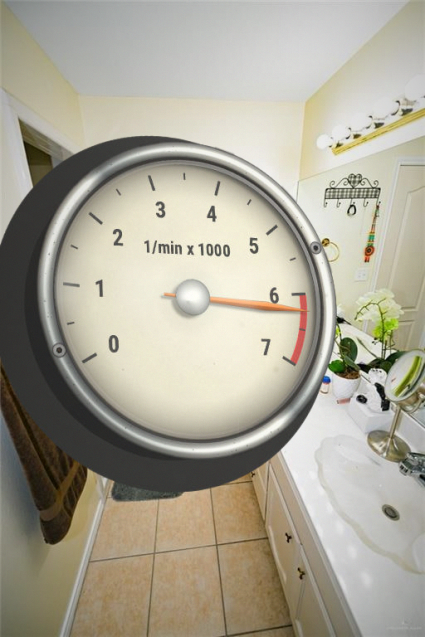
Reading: 6250 rpm
